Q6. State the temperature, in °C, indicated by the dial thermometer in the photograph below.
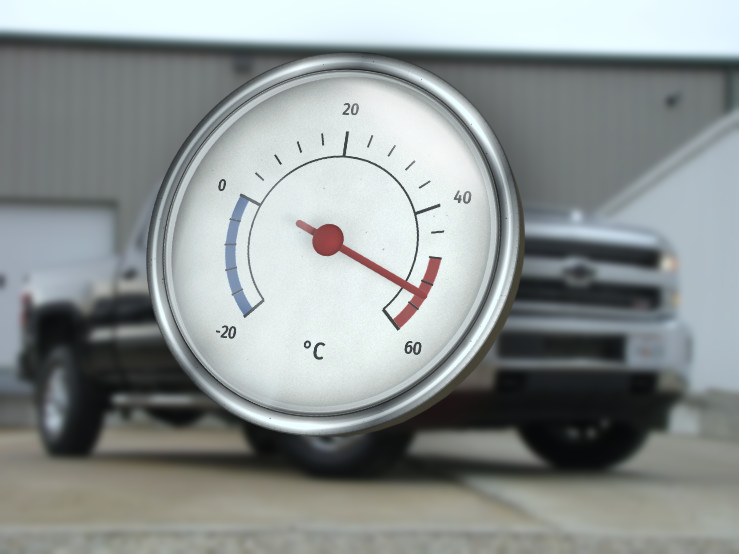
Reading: 54 °C
